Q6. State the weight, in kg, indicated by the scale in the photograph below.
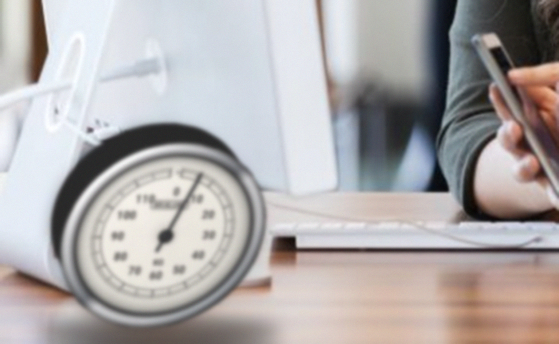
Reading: 5 kg
